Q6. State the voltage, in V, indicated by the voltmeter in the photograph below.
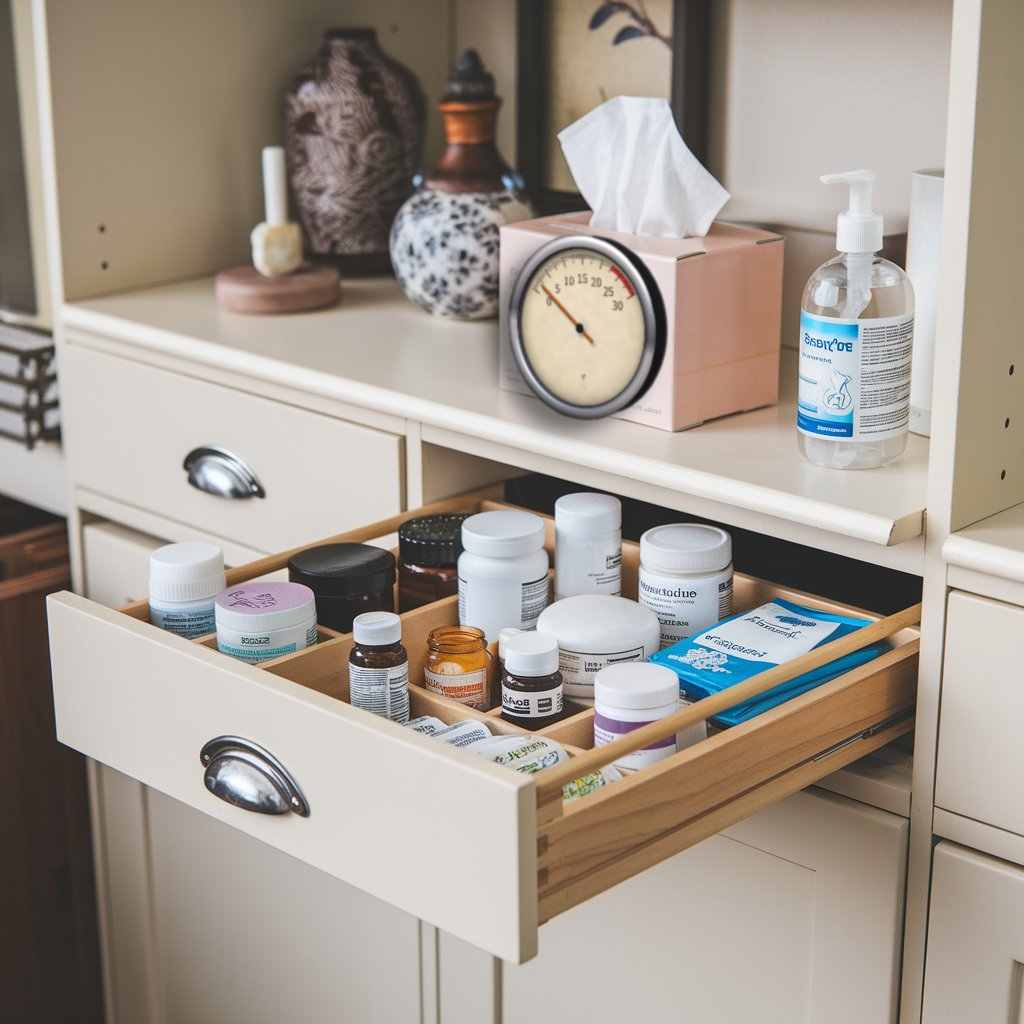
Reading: 2.5 V
